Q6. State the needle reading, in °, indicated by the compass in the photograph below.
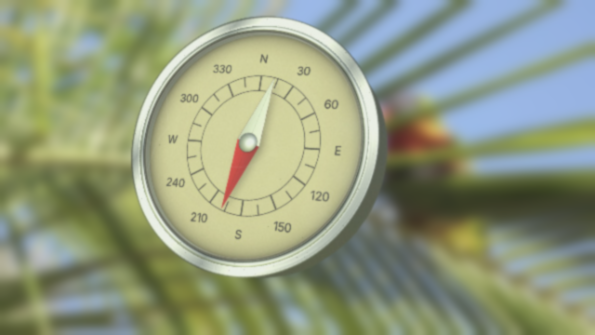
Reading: 195 °
